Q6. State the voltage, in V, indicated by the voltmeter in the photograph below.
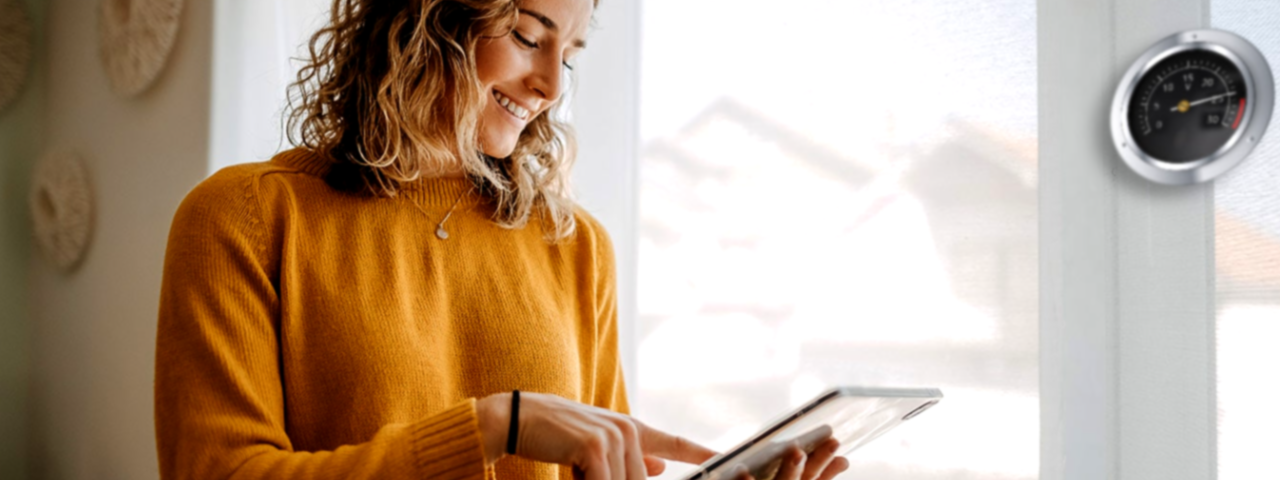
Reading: 25 V
